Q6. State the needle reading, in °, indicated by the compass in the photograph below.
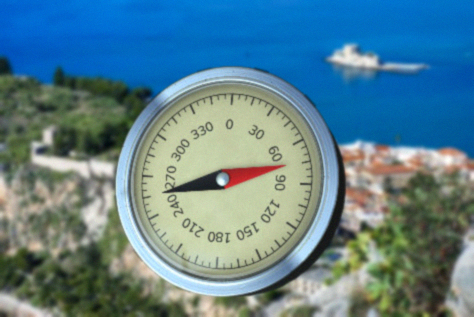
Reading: 75 °
